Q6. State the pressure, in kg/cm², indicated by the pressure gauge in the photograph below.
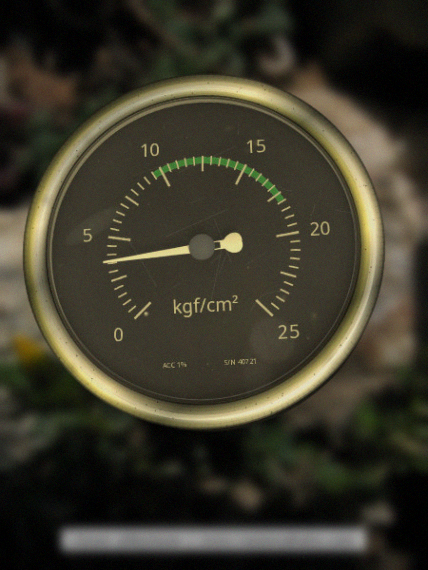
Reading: 3.5 kg/cm²
